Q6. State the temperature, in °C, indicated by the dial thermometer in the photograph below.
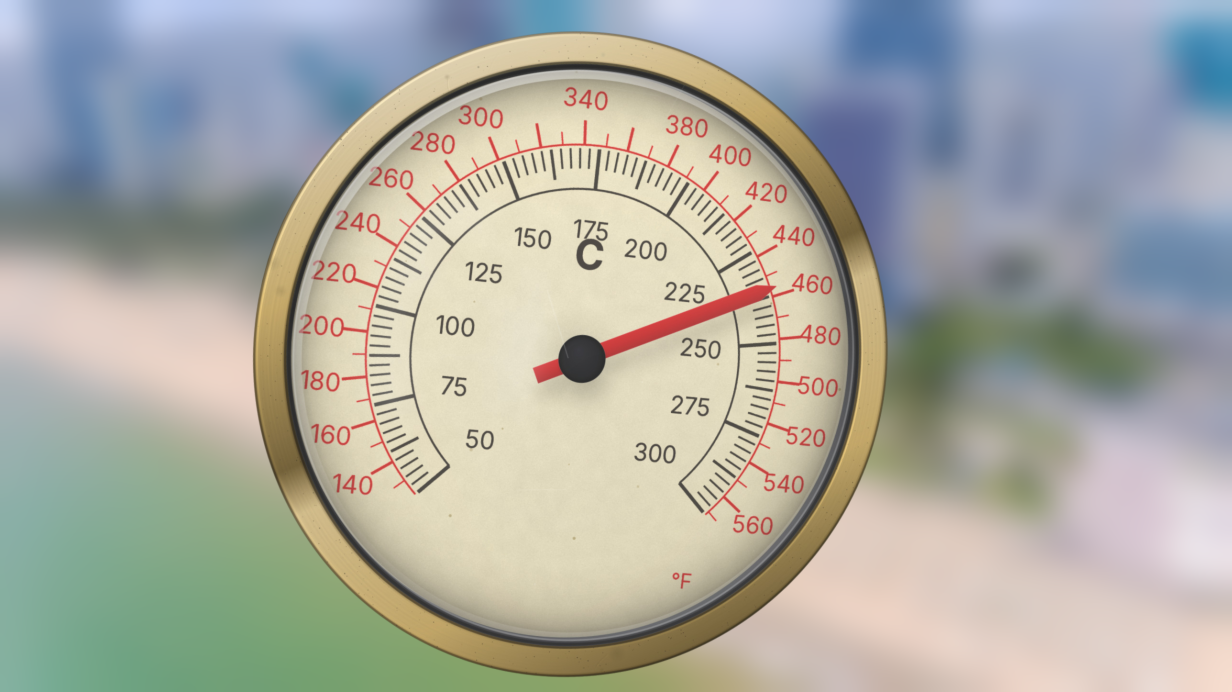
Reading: 235 °C
